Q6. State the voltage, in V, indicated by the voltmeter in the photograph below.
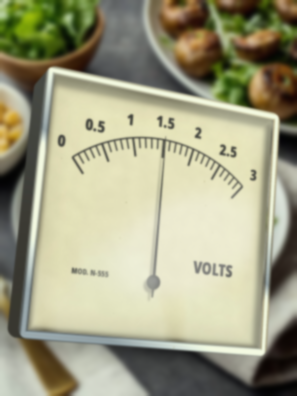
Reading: 1.5 V
